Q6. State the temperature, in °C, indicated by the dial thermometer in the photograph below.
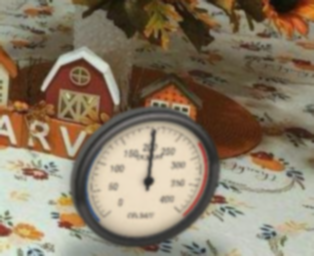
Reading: 200 °C
